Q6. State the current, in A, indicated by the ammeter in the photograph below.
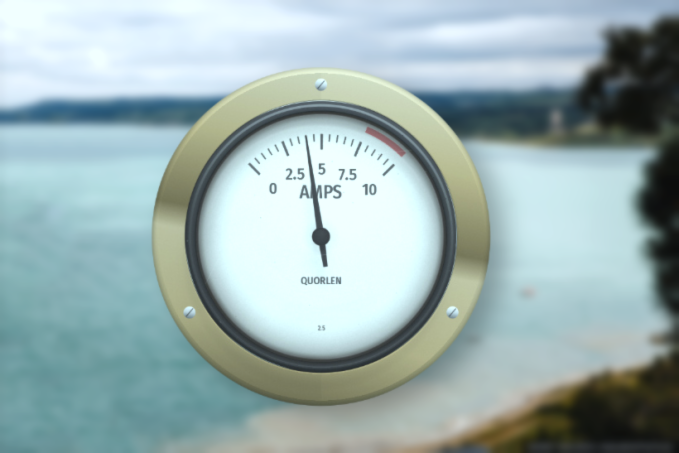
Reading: 4 A
